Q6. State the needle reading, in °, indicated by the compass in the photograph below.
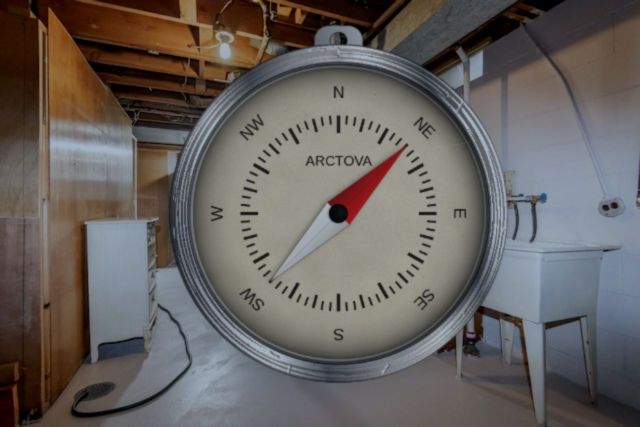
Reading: 45 °
